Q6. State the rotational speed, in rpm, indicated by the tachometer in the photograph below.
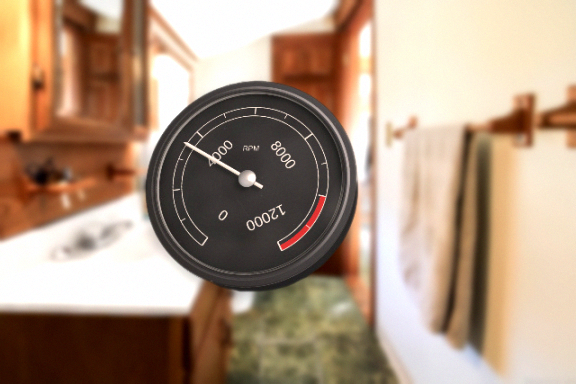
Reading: 3500 rpm
